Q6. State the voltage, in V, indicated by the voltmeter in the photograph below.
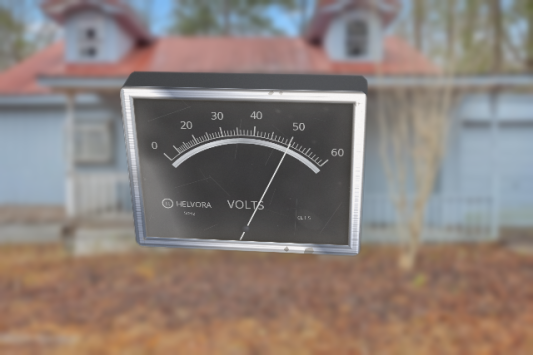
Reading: 50 V
